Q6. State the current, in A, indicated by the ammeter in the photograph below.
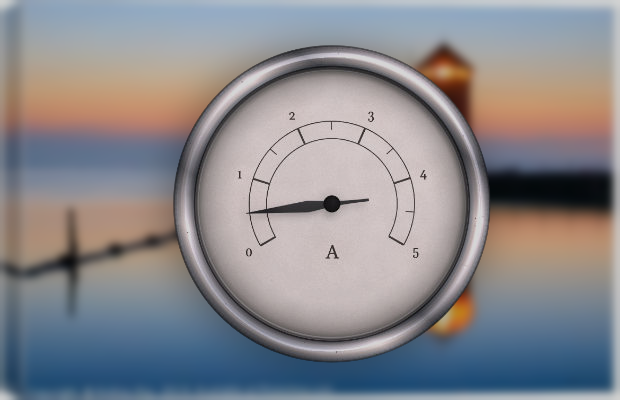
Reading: 0.5 A
